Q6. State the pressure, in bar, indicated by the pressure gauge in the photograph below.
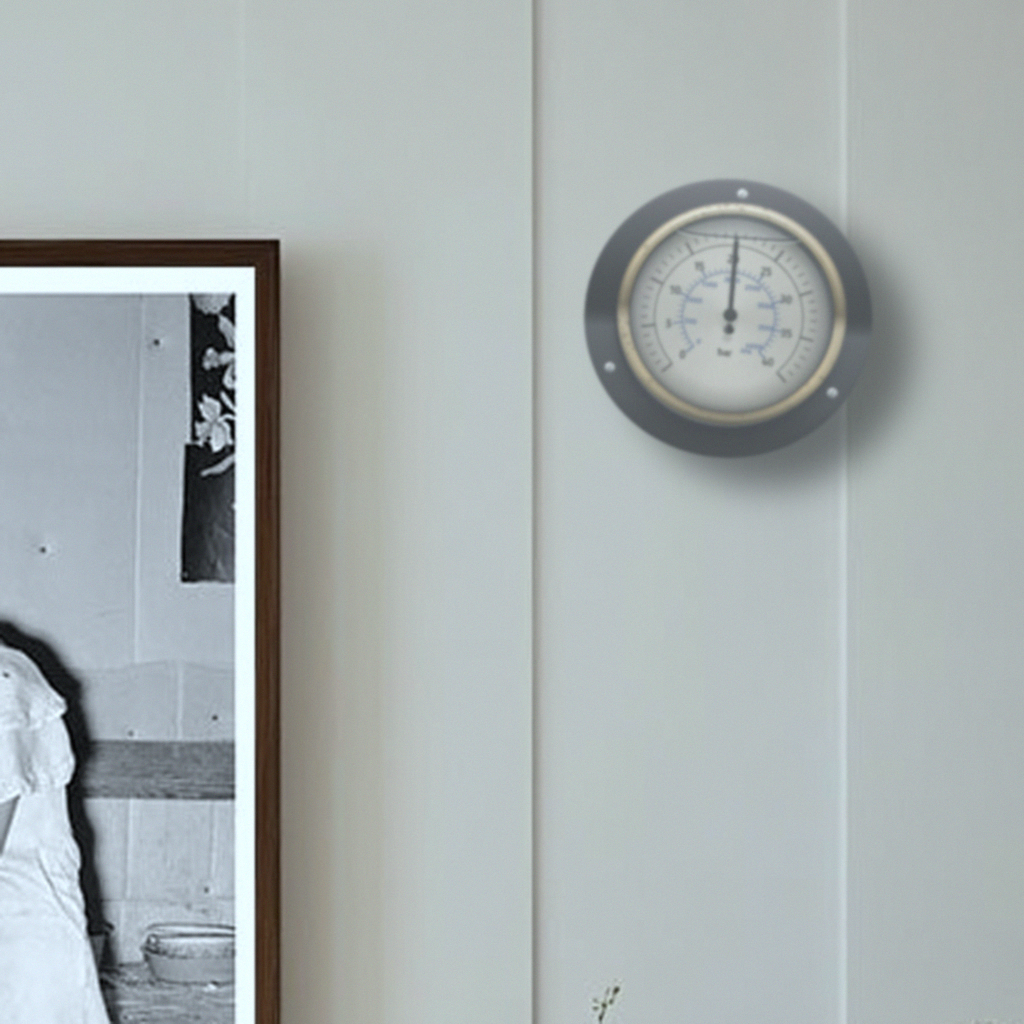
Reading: 20 bar
